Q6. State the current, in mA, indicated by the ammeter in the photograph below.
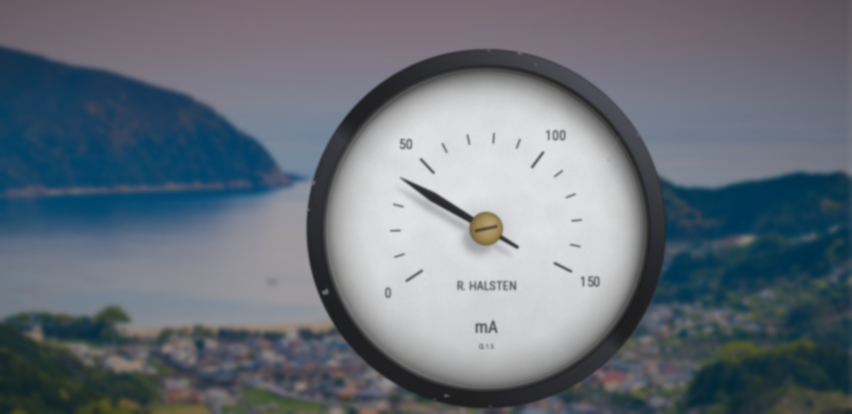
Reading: 40 mA
